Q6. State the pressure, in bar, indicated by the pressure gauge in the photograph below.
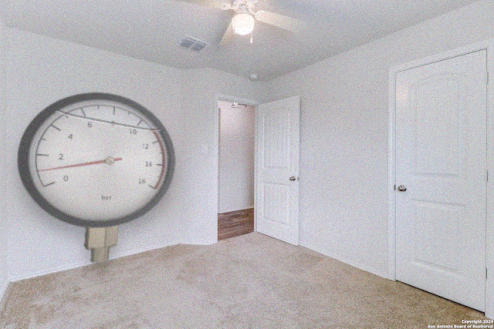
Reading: 1 bar
